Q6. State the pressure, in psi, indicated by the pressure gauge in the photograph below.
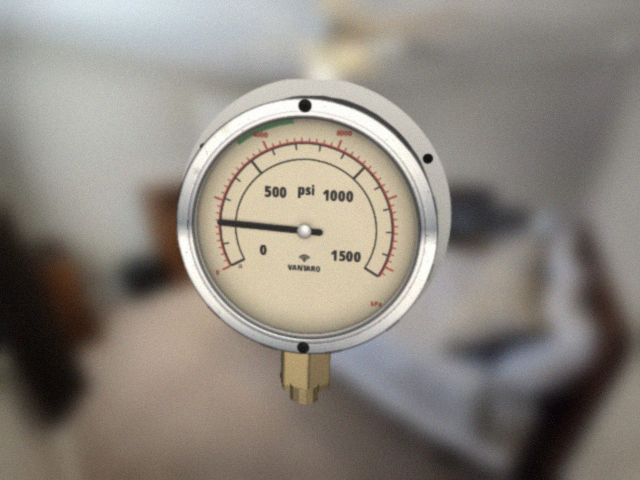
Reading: 200 psi
